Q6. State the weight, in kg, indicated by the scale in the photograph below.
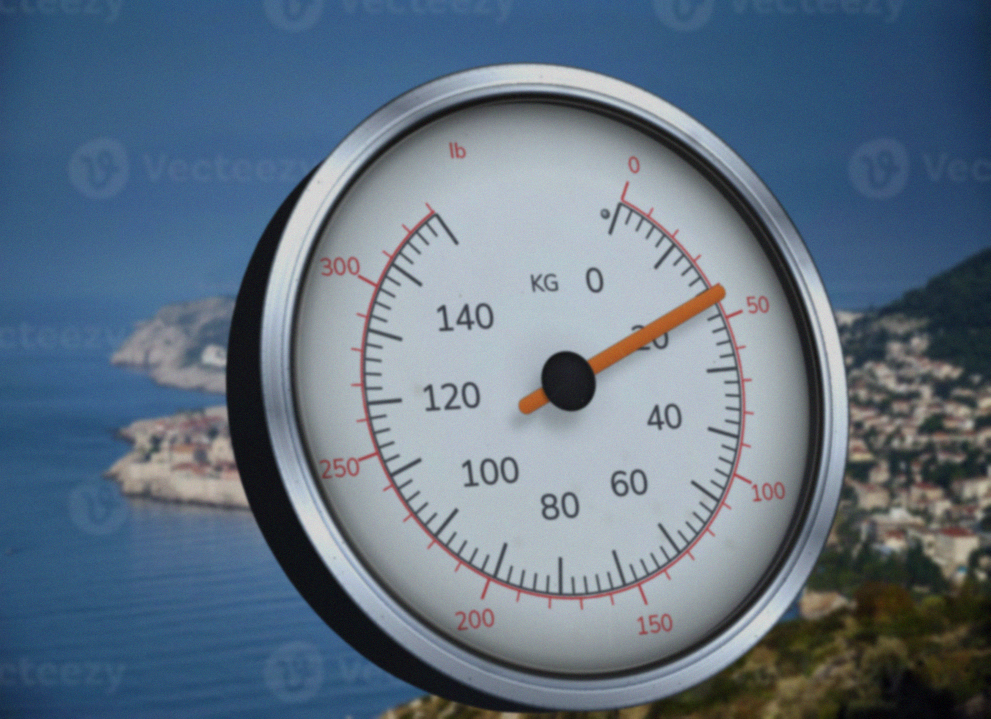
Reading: 19 kg
